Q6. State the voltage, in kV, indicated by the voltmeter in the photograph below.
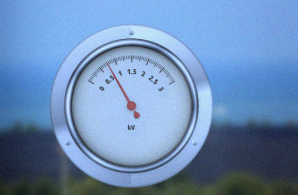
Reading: 0.75 kV
